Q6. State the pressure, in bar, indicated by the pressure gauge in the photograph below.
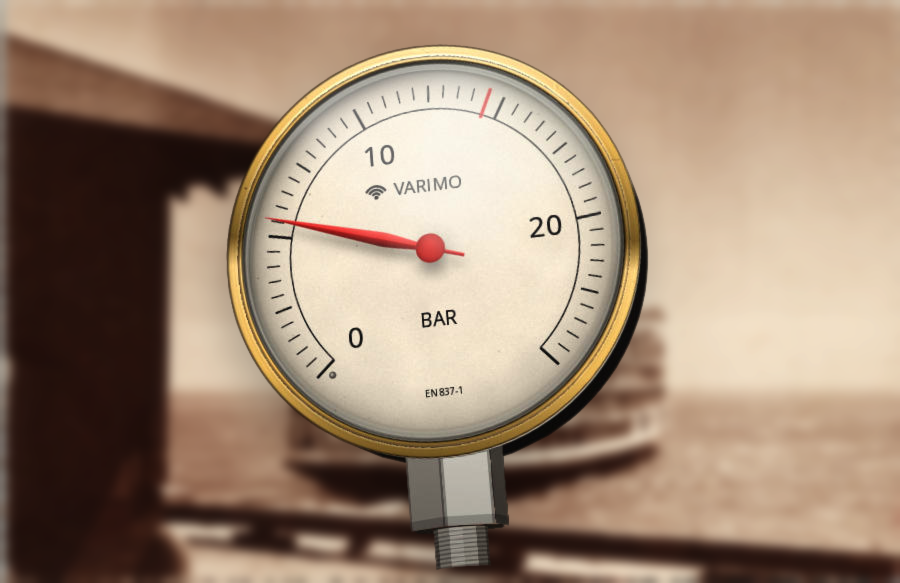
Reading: 5.5 bar
